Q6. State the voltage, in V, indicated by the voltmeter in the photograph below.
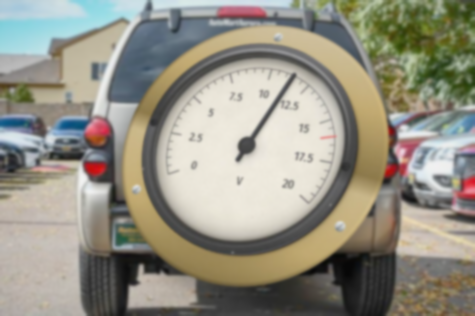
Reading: 11.5 V
